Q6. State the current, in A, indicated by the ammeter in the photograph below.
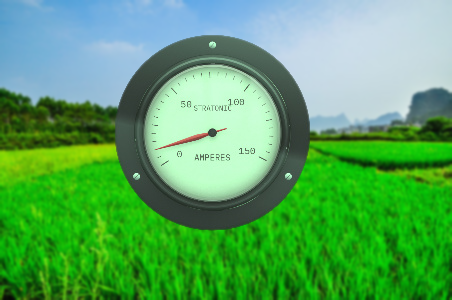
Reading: 10 A
